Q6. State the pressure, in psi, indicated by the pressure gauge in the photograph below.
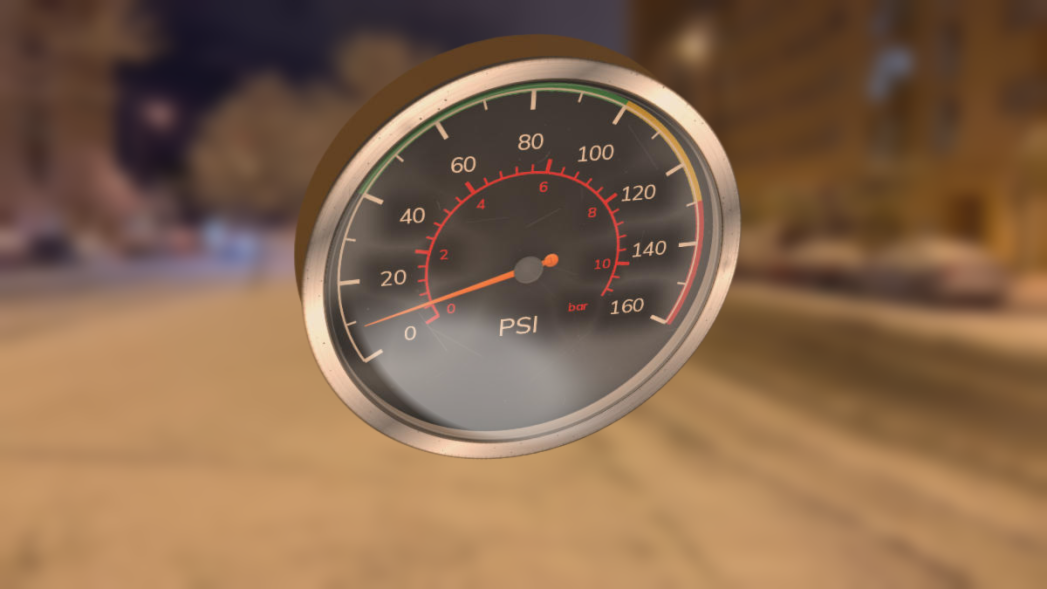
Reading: 10 psi
